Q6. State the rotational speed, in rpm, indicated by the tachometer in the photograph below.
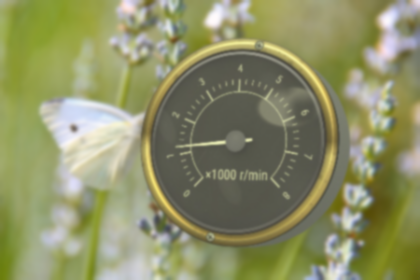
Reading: 1200 rpm
